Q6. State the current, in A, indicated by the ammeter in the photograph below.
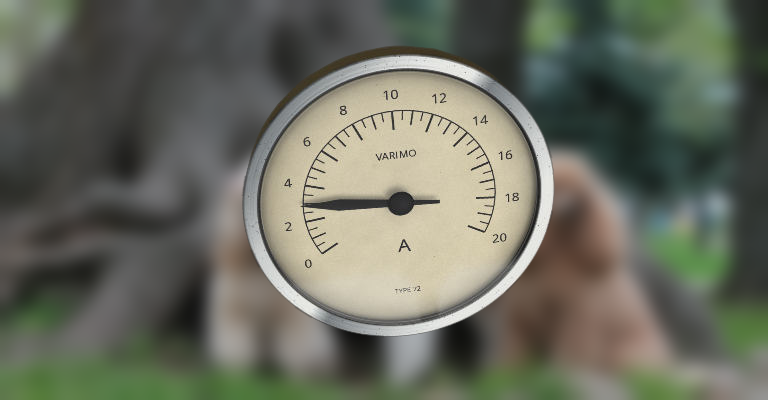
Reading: 3 A
